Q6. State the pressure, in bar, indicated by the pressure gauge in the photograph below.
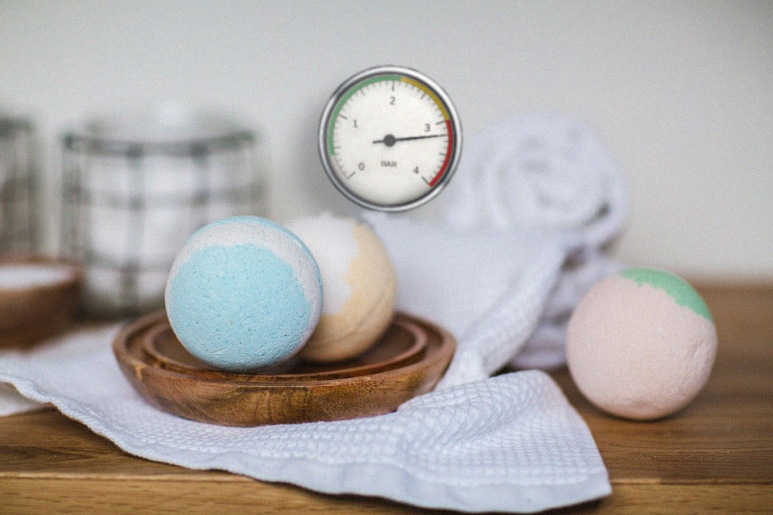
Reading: 3.2 bar
